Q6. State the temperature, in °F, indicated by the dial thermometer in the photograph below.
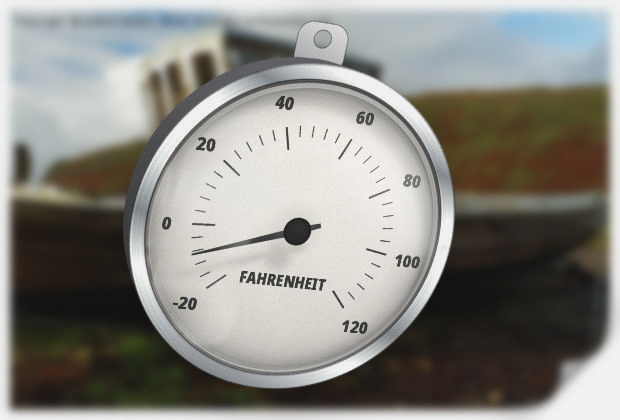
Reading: -8 °F
